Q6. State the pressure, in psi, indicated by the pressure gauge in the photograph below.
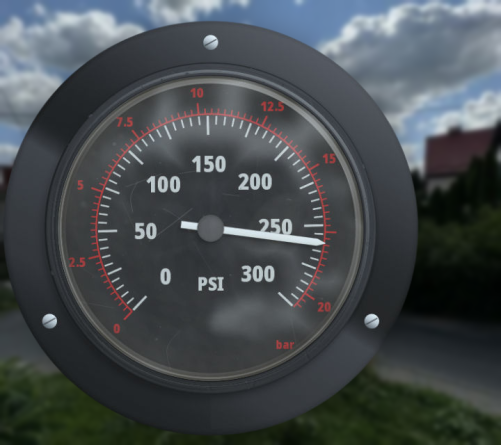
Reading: 260 psi
